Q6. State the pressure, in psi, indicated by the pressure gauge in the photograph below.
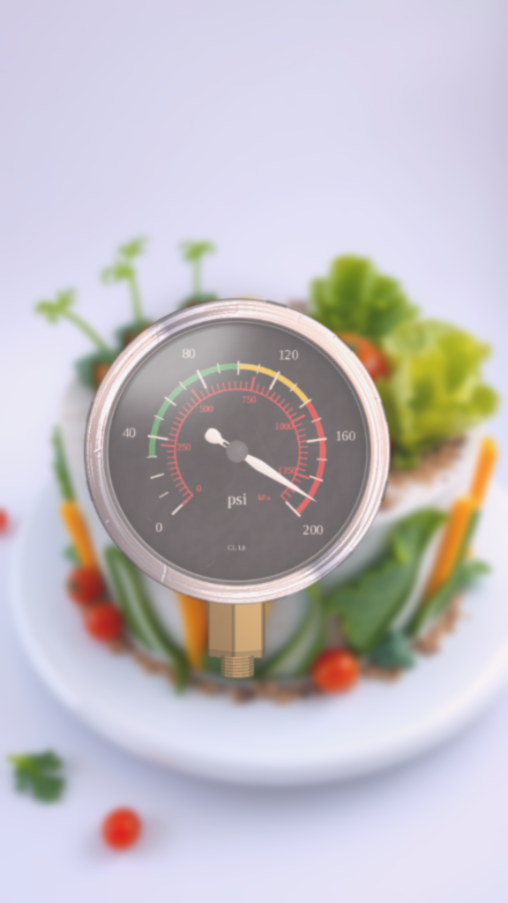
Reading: 190 psi
